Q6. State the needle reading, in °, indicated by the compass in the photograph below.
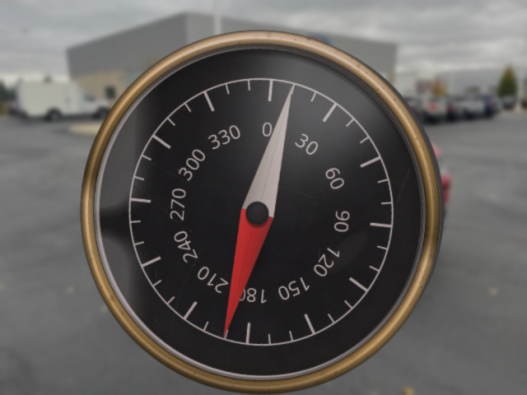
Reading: 190 °
